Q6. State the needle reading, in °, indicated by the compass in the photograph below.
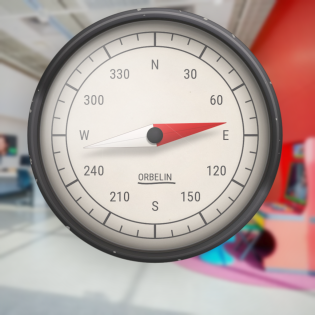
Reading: 80 °
